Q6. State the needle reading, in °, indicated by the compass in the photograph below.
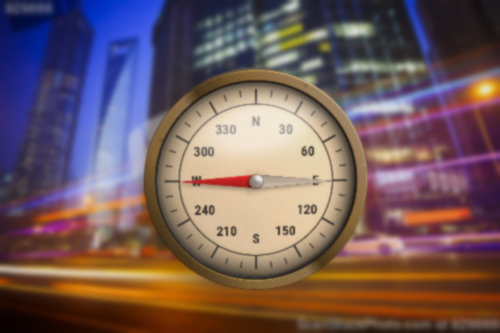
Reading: 270 °
